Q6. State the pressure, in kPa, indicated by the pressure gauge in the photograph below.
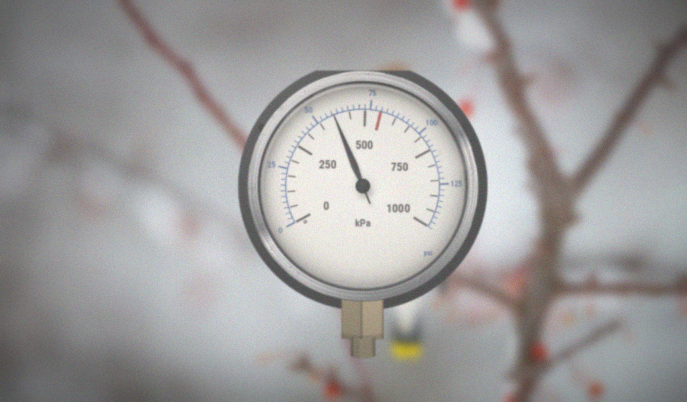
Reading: 400 kPa
